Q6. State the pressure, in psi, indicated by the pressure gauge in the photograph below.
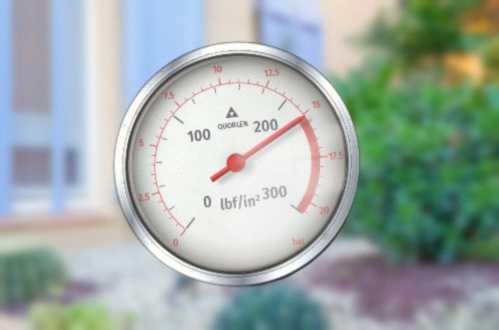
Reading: 220 psi
